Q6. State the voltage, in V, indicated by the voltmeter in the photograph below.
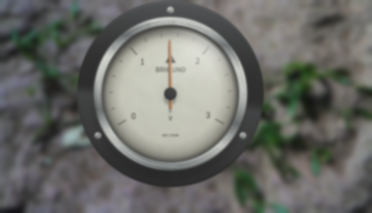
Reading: 1.5 V
